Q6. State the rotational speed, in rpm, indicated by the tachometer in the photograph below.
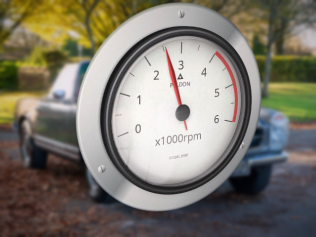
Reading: 2500 rpm
